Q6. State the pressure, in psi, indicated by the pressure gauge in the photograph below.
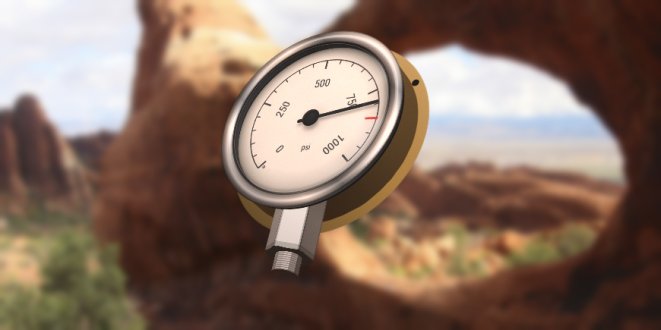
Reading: 800 psi
